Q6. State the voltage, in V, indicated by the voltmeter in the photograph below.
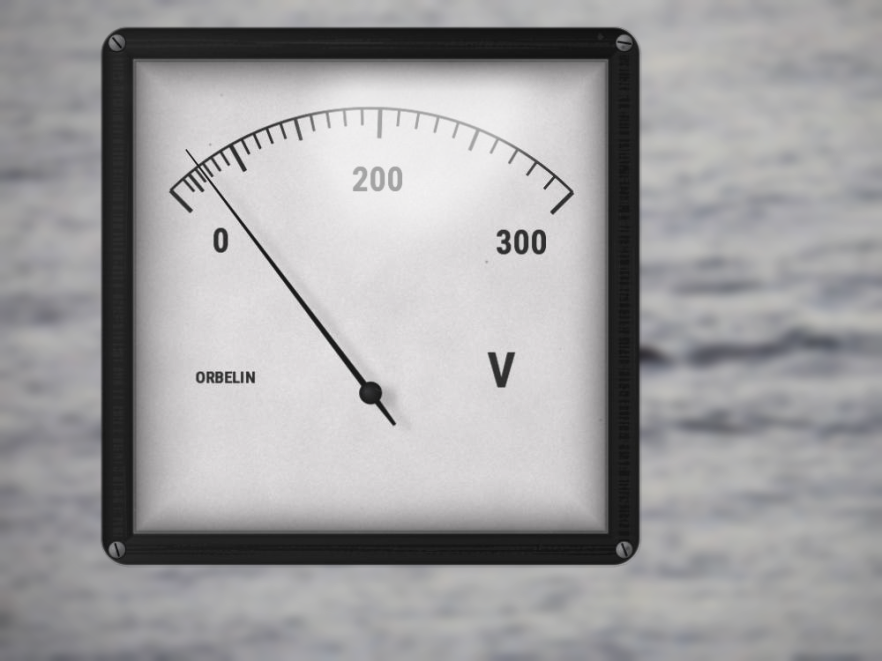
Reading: 65 V
